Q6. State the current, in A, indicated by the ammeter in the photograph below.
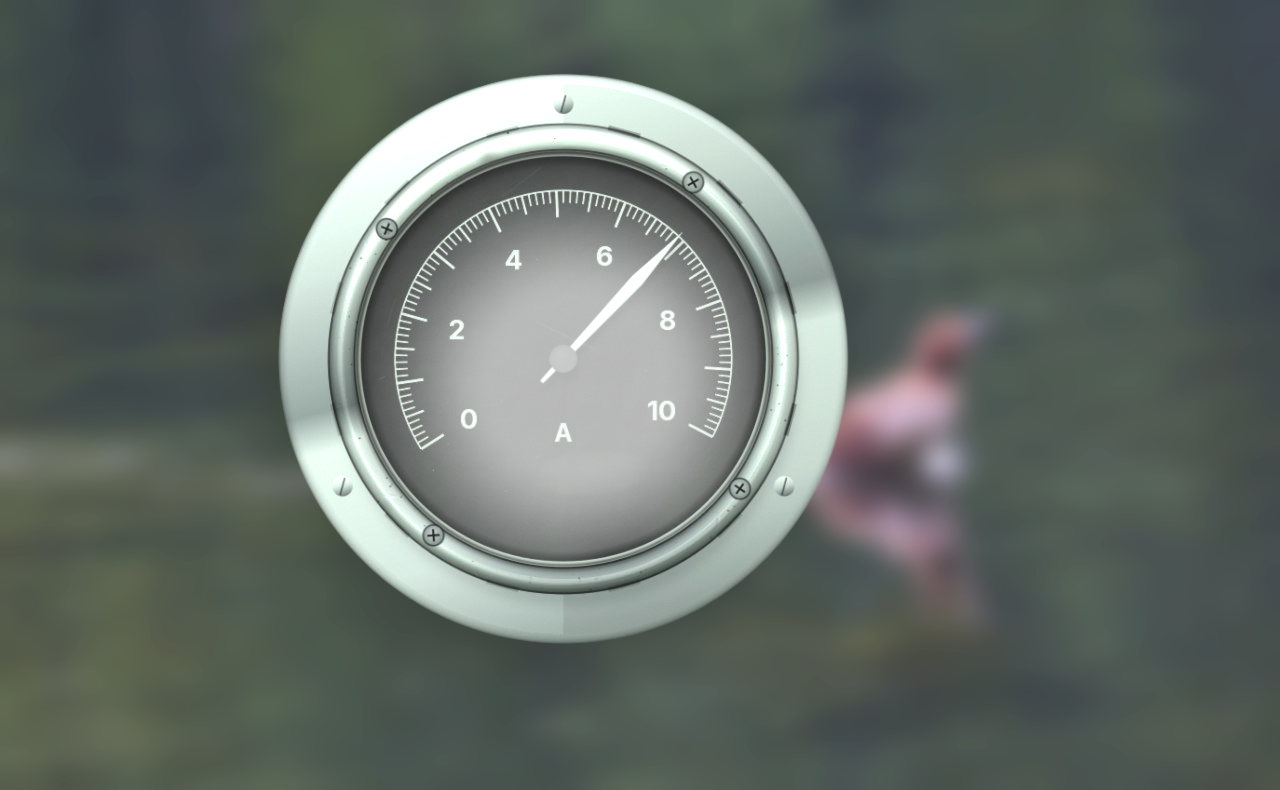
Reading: 6.9 A
